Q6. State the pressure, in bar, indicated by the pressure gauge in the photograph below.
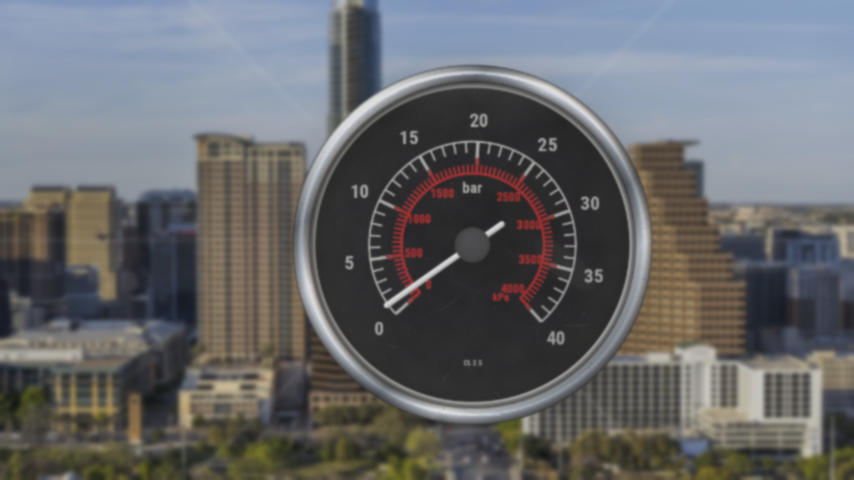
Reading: 1 bar
